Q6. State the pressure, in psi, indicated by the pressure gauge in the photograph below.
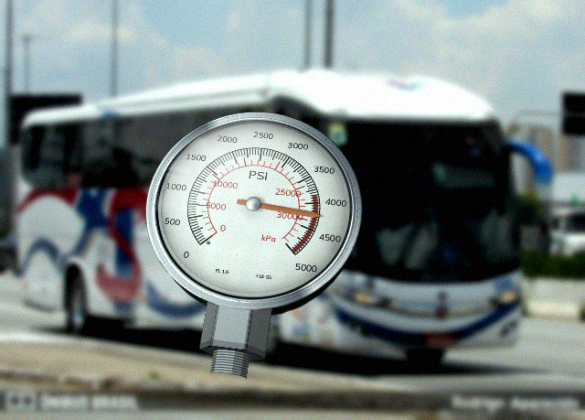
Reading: 4250 psi
